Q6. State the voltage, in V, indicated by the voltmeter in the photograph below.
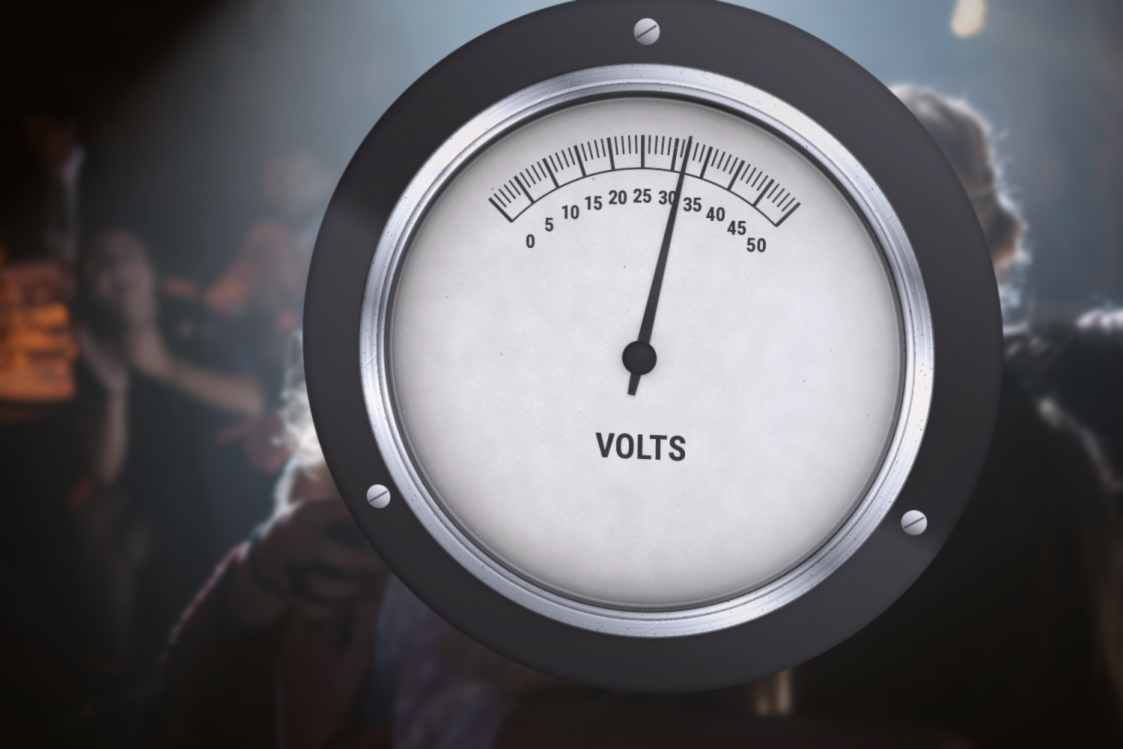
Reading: 32 V
